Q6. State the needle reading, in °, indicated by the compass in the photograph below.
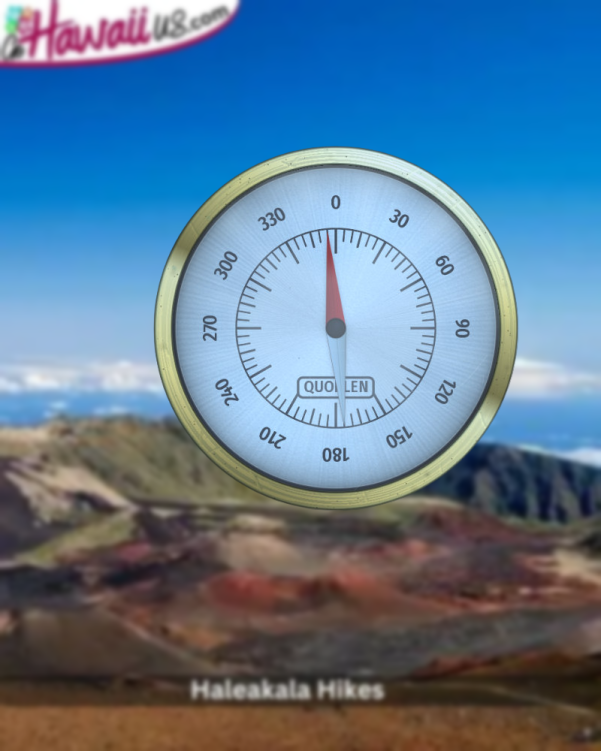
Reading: 355 °
